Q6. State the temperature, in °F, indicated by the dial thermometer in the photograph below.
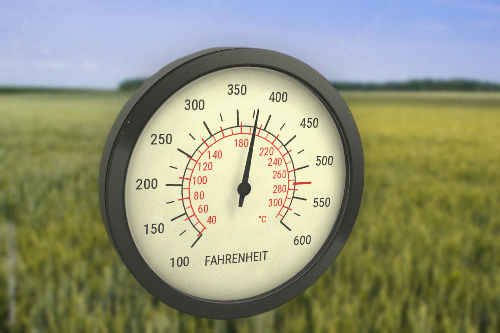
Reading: 375 °F
